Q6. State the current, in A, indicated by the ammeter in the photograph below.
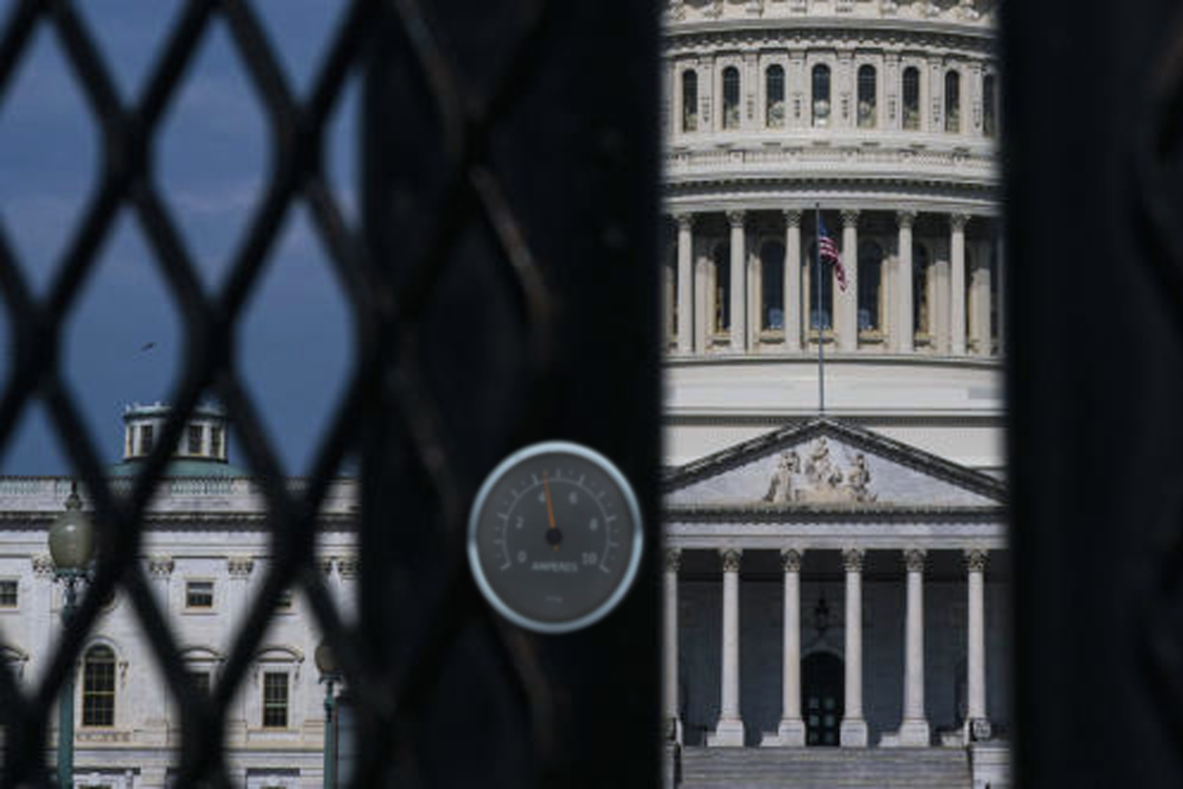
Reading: 4.5 A
